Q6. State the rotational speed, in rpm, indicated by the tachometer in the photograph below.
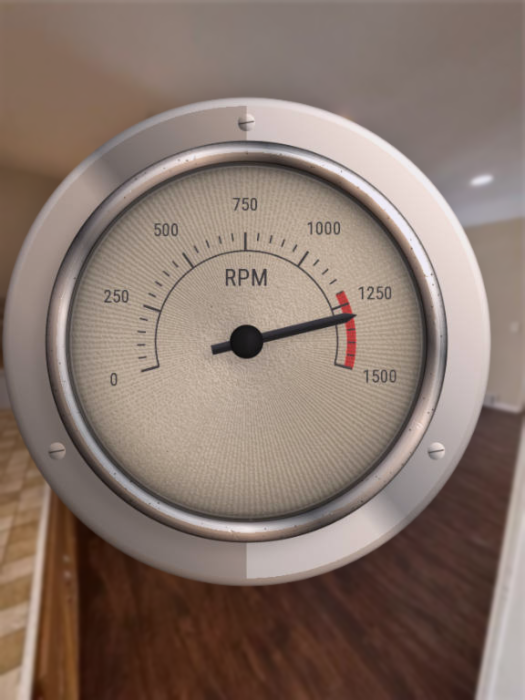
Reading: 1300 rpm
